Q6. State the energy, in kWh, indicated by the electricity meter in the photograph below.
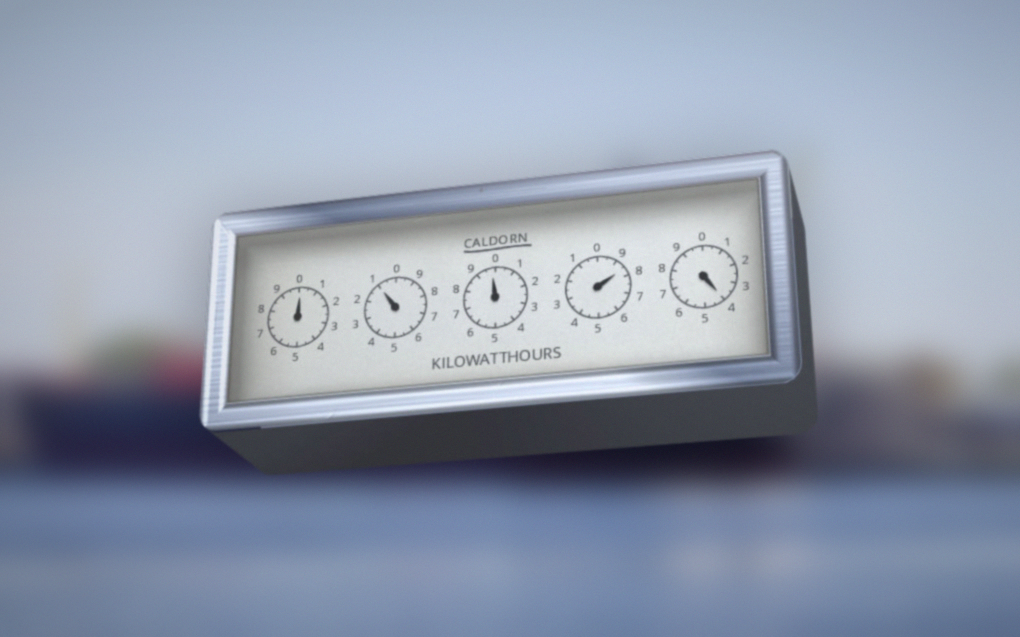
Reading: 984 kWh
